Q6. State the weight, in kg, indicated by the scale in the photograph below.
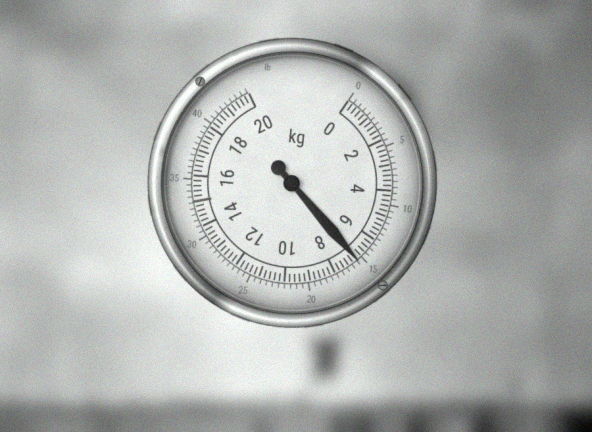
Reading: 7 kg
